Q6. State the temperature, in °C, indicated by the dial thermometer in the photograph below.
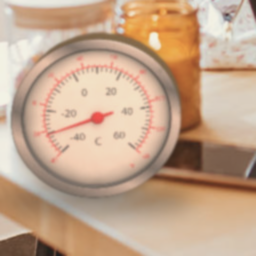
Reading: -30 °C
